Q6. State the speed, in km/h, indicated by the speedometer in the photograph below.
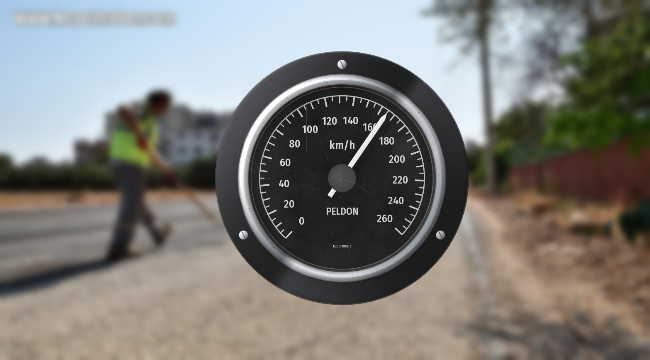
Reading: 165 km/h
